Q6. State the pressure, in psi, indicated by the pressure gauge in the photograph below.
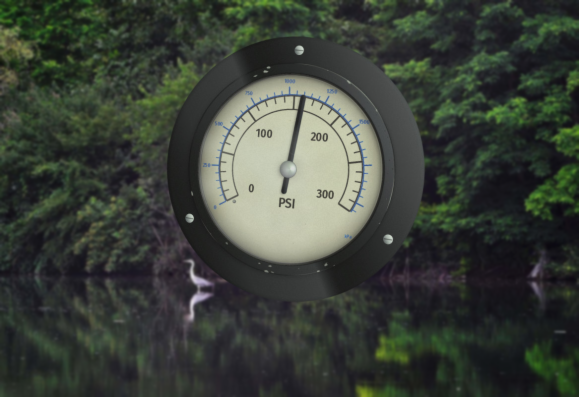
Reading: 160 psi
